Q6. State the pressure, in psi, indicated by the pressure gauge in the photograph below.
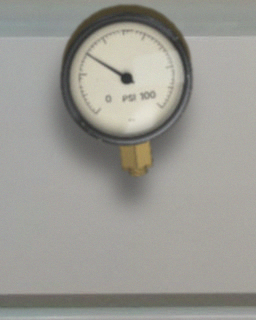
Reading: 30 psi
